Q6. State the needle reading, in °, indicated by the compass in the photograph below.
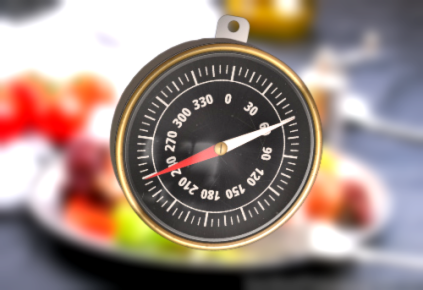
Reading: 240 °
